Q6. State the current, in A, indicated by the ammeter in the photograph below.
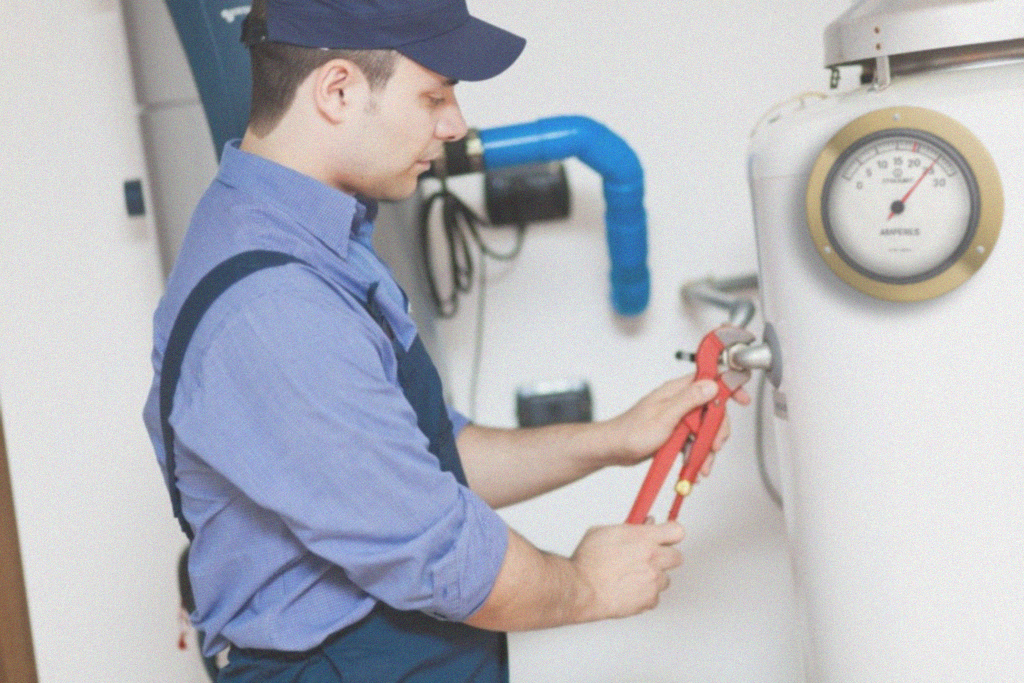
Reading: 25 A
